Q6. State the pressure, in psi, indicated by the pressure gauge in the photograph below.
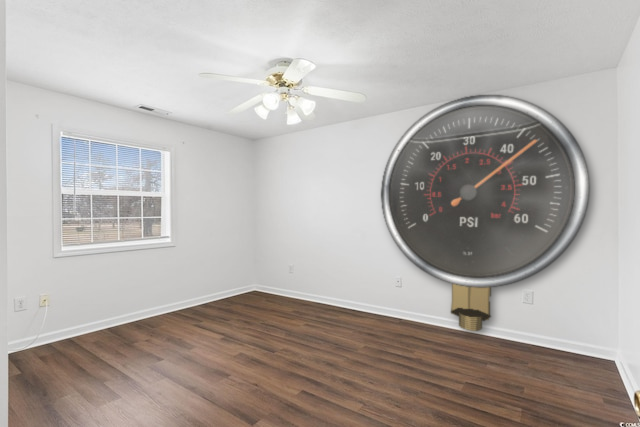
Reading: 43 psi
